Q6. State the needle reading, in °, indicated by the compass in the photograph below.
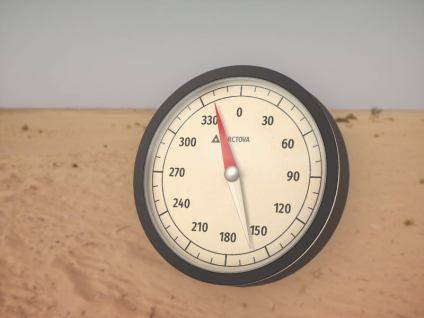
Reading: 340 °
